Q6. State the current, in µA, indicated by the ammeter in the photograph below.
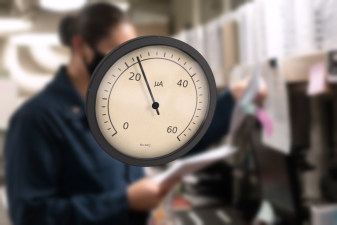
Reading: 23 µA
